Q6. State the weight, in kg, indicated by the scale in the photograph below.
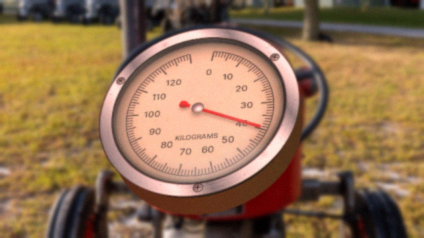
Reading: 40 kg
